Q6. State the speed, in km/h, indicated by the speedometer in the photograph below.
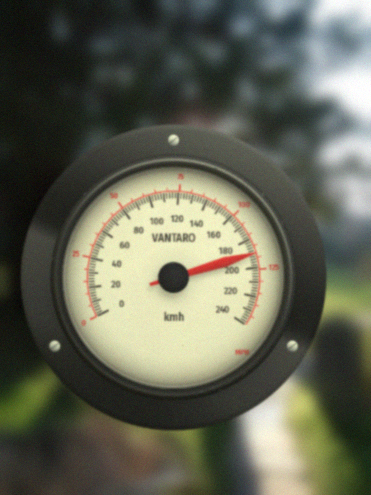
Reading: 190 km/h
